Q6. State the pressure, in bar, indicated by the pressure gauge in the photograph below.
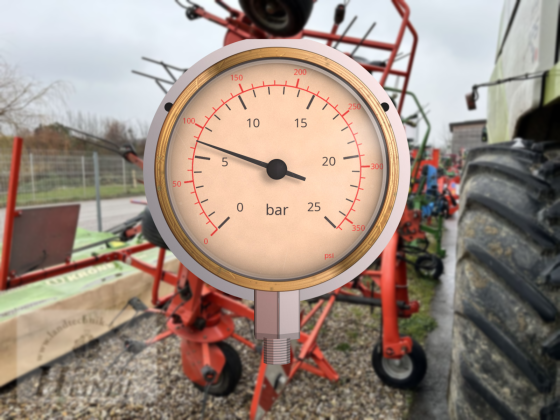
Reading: 6 bar
